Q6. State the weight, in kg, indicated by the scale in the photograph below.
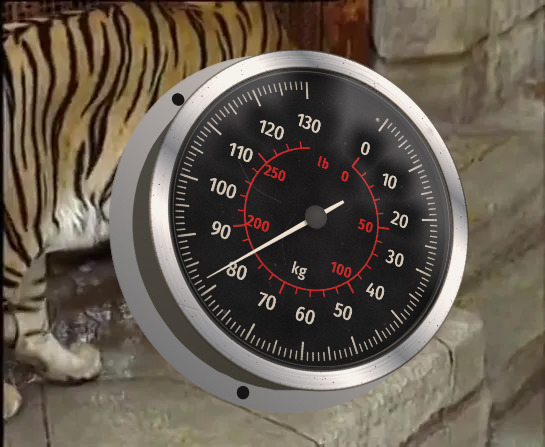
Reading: 82 kg
